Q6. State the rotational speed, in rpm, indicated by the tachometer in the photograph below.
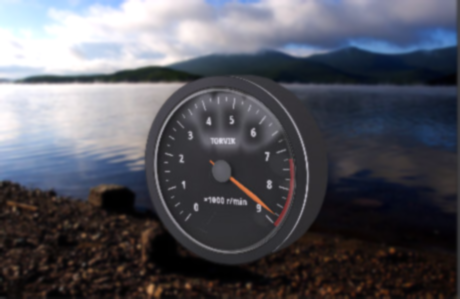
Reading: 8750 rpm
